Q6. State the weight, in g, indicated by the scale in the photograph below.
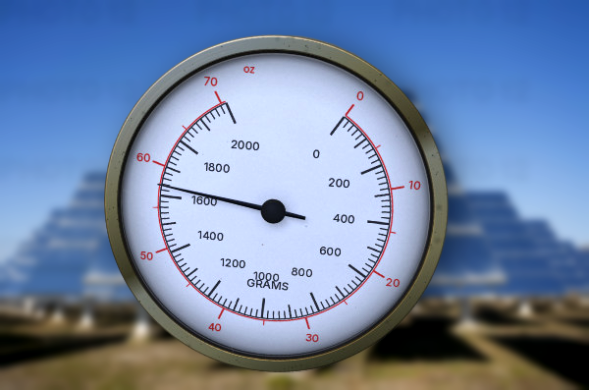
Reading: 1640 g
